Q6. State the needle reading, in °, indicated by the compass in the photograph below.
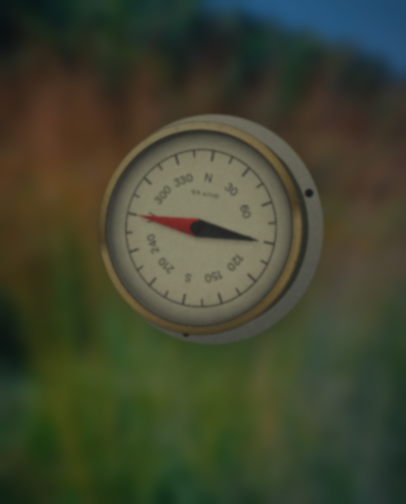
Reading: 270 °
